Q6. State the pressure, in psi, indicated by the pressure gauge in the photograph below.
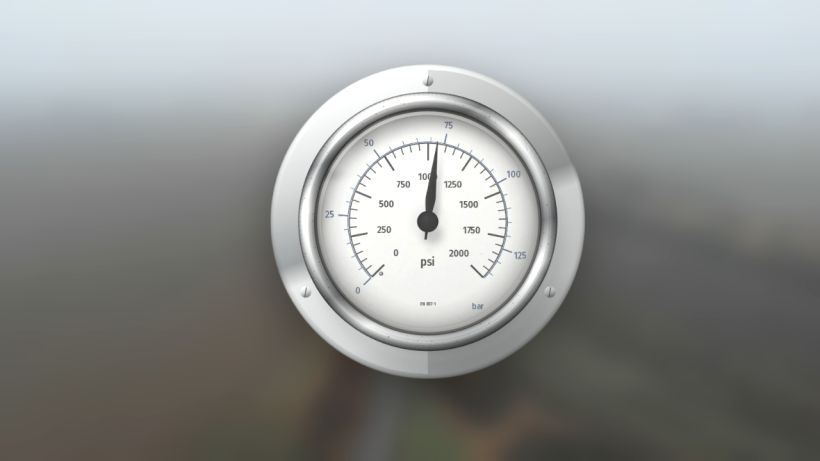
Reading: 1050 psi
